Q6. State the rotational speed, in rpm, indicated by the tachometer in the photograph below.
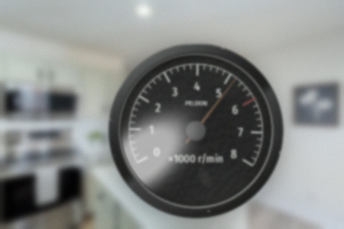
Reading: 5200 rpm
